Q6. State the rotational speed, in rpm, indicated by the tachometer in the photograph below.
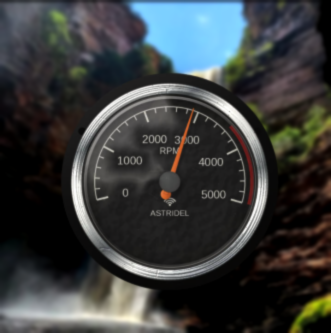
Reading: 2900 rpm
